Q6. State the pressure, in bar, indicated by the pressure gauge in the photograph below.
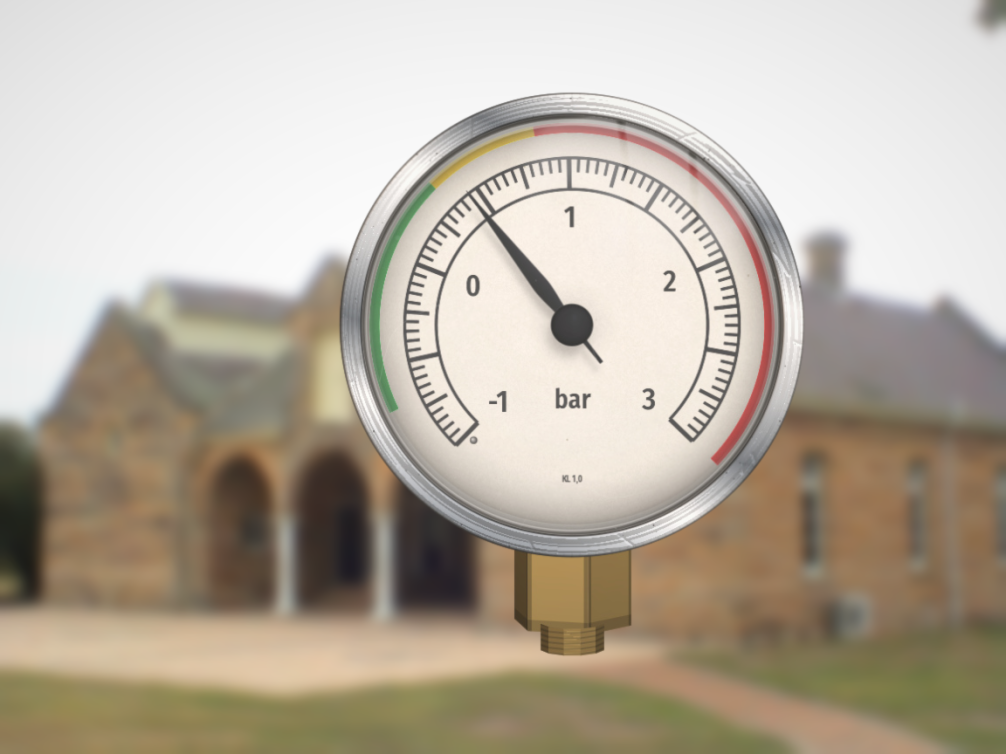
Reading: 0.45 bar
